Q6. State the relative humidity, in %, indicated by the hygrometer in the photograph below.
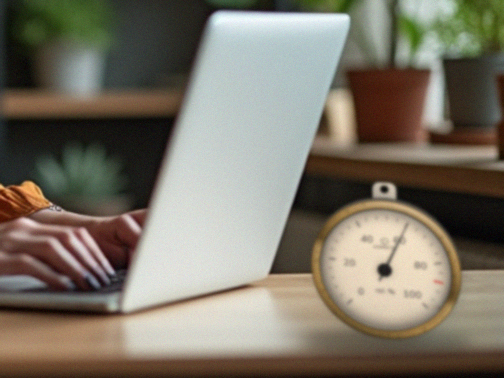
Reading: 60 %
